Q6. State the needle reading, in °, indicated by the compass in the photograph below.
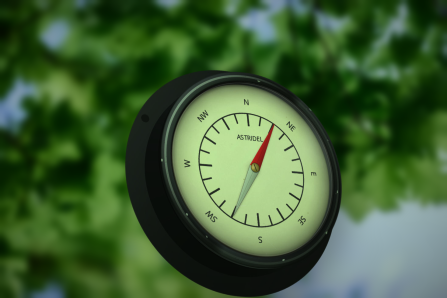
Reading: 30 °
